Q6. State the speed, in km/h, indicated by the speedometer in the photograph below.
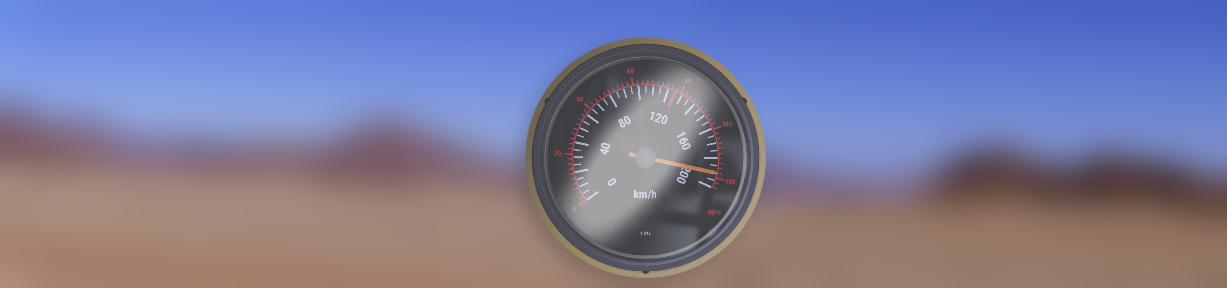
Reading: 190 km/h
